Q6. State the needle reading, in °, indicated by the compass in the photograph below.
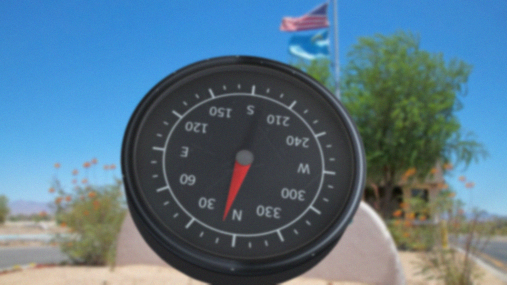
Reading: 10 °
